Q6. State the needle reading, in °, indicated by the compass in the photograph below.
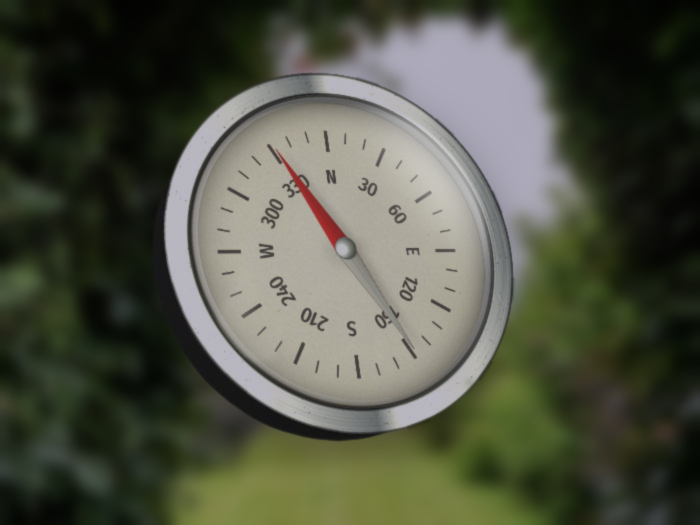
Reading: 330 °
